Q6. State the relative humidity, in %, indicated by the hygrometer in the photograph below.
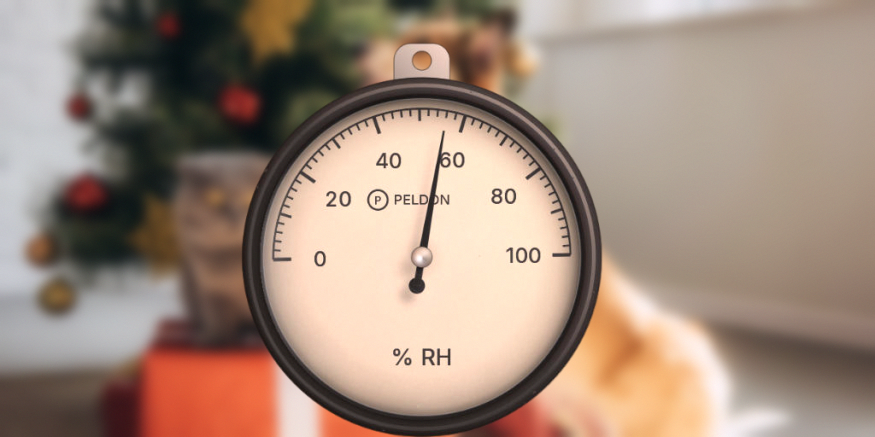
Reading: 56 %
